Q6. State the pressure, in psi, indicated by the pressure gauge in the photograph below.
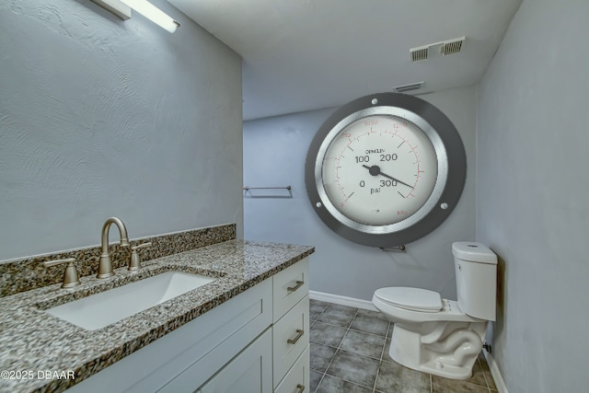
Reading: 280 psi
